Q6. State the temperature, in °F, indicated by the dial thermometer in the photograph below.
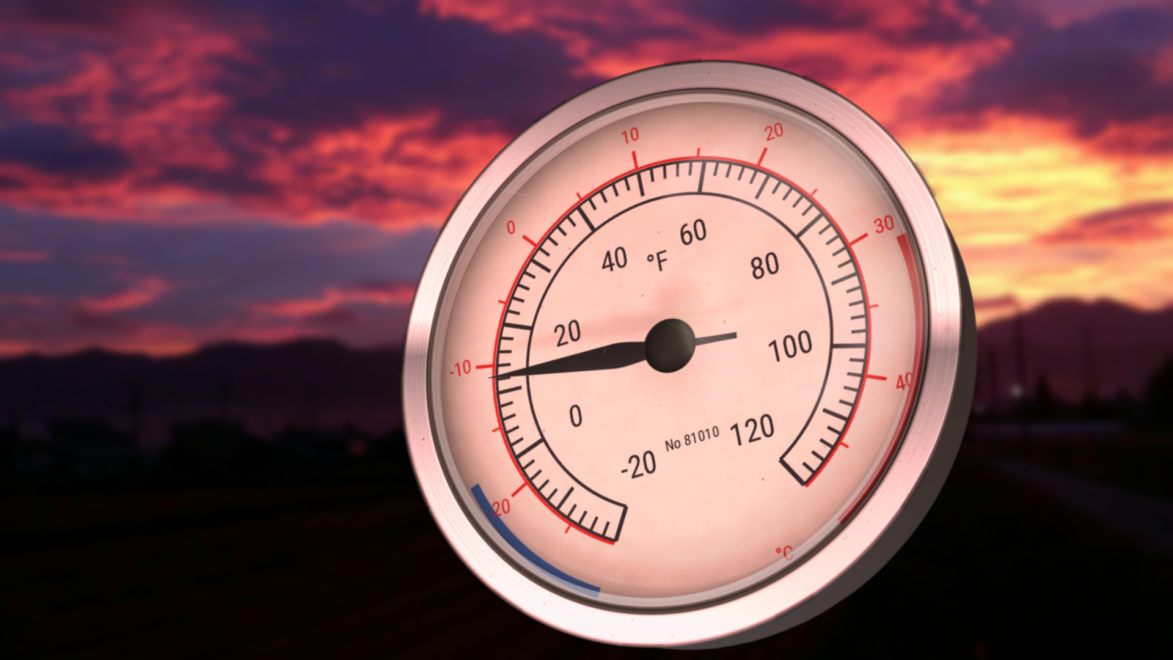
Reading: 12 °F
